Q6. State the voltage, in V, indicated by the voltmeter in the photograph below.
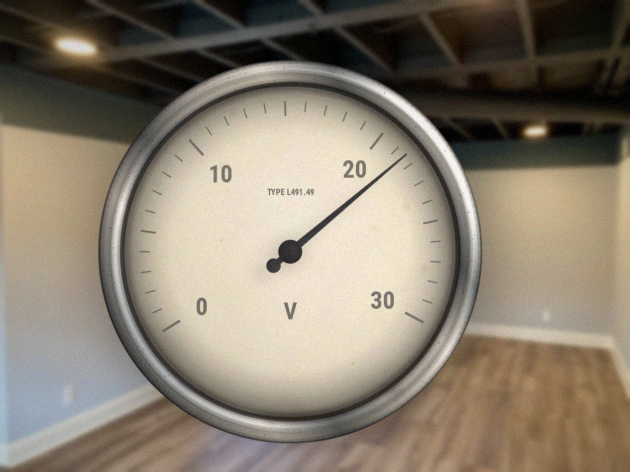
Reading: 21.5 V
